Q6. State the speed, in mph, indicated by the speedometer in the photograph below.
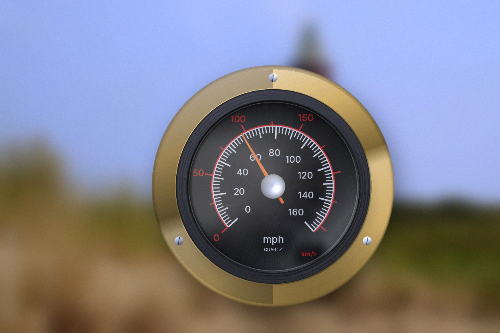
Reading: 60 mph
